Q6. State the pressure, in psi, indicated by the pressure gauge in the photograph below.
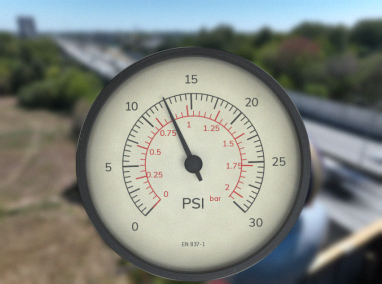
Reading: 12.5 psi
